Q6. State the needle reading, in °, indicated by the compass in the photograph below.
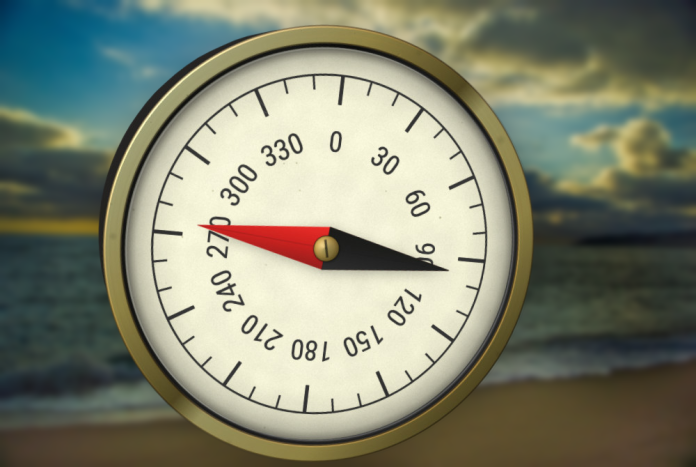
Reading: 275 °
